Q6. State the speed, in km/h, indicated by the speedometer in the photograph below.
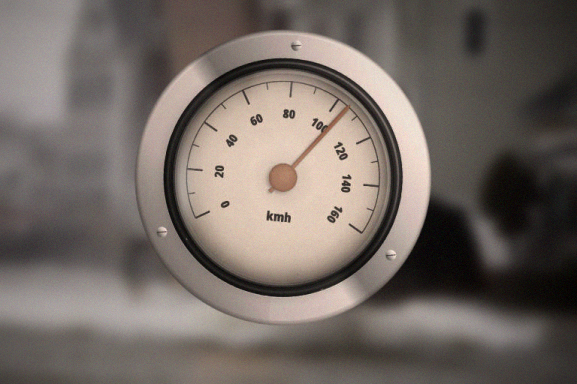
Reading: 105 km/h
